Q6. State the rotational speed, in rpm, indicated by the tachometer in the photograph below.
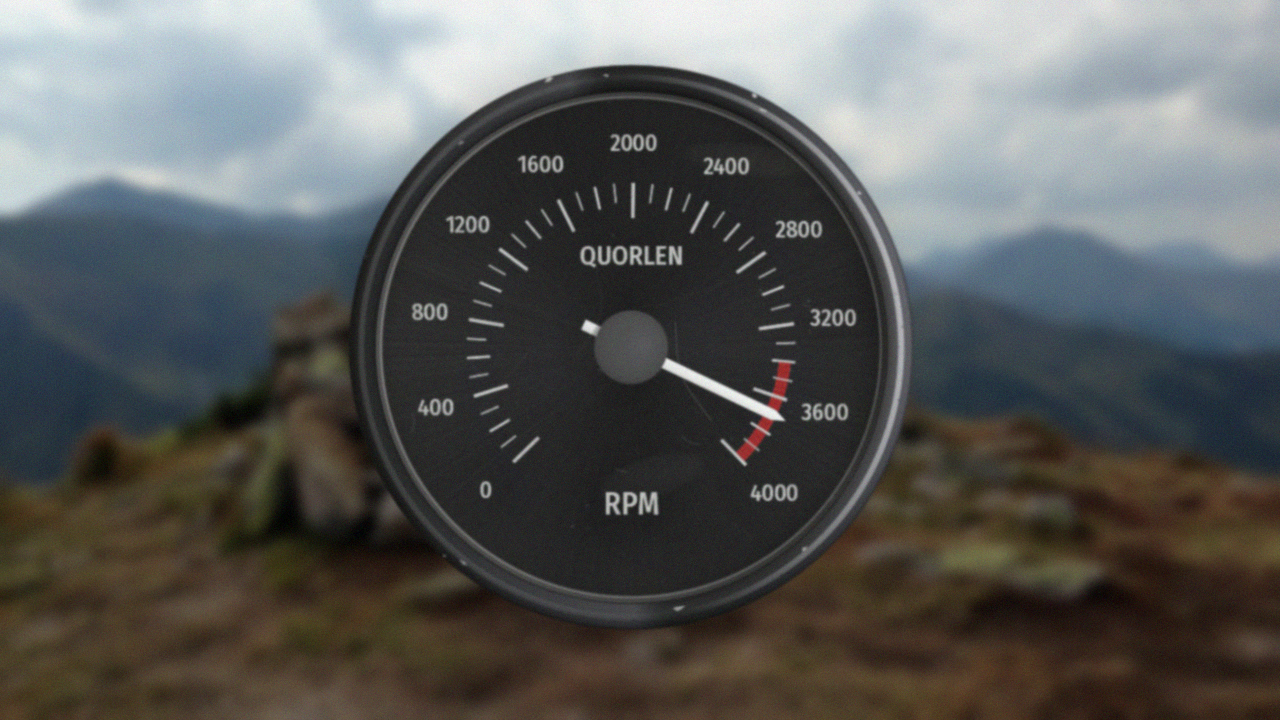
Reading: 3700 rpm
